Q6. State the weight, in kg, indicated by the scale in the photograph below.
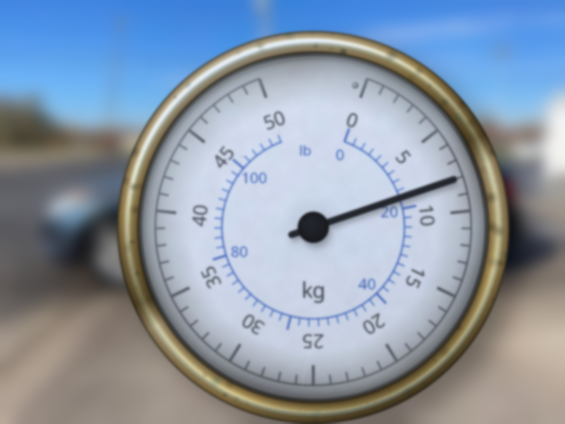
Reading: 8 kg
